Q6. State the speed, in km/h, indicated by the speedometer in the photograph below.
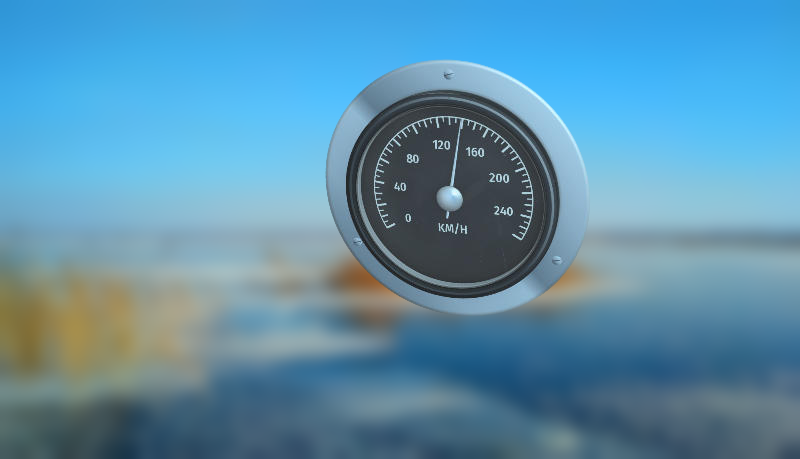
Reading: 140 km/h
